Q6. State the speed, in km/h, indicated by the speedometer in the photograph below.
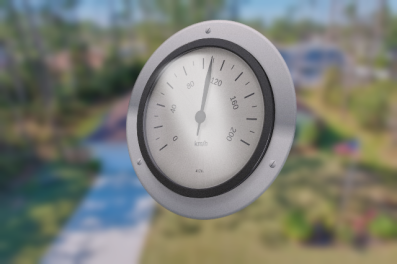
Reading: 110 km/h
